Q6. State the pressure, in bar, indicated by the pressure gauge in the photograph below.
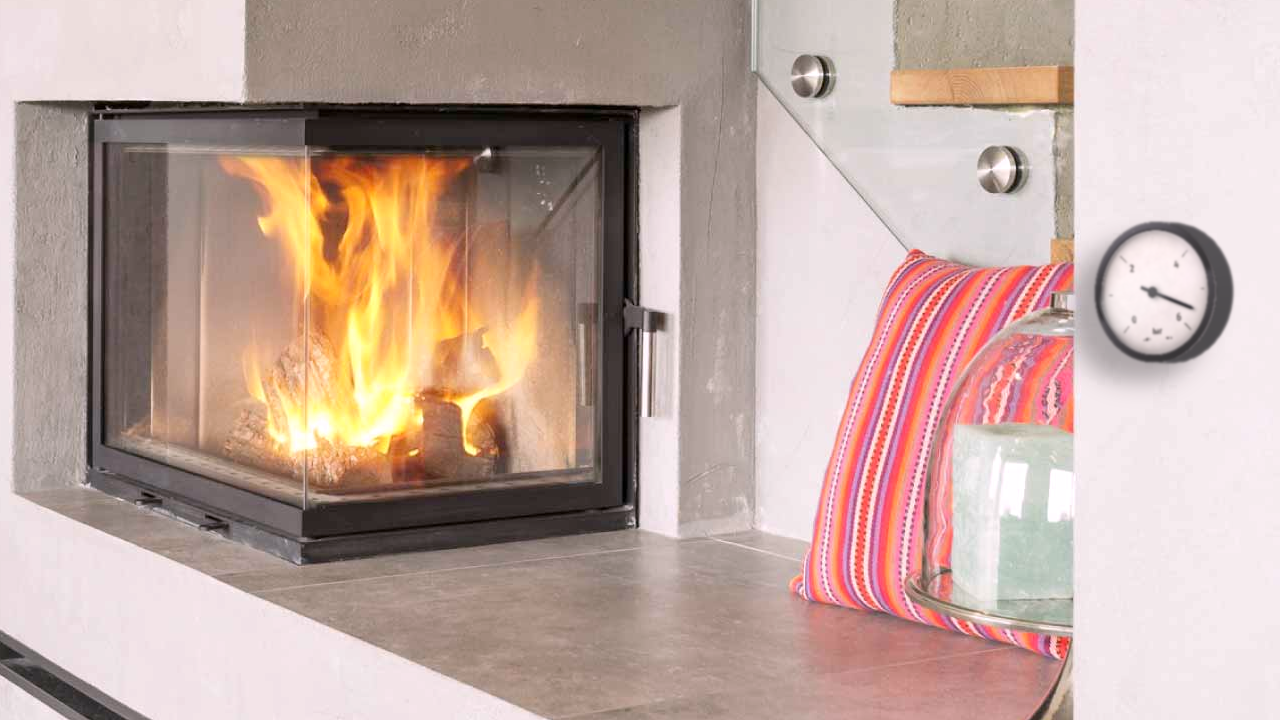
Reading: 5.5 bar
